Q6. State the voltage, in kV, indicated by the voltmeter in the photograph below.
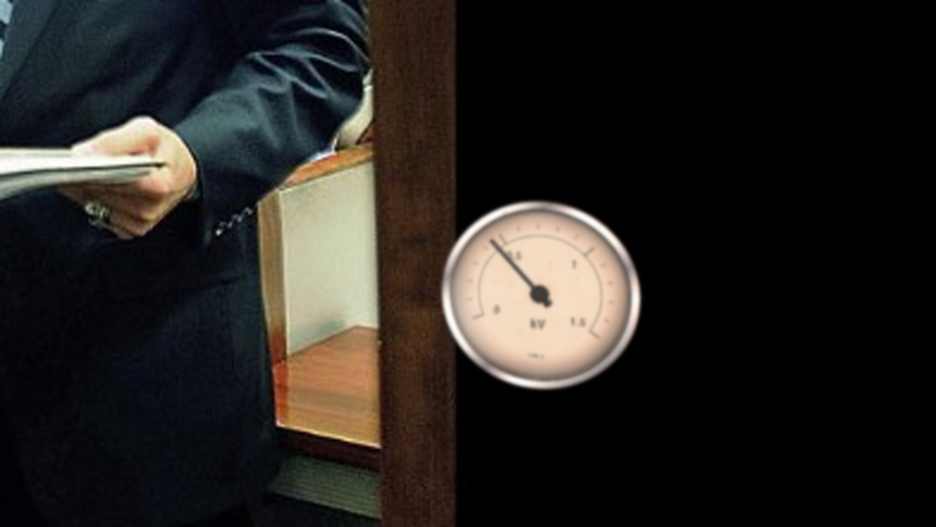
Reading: 0.45 kV
